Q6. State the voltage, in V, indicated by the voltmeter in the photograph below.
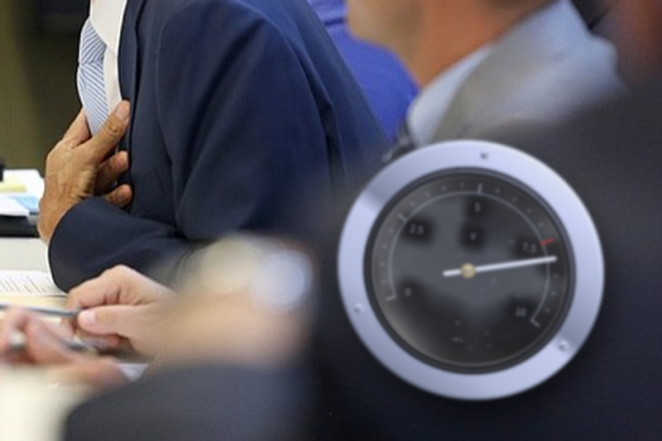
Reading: 8 V
